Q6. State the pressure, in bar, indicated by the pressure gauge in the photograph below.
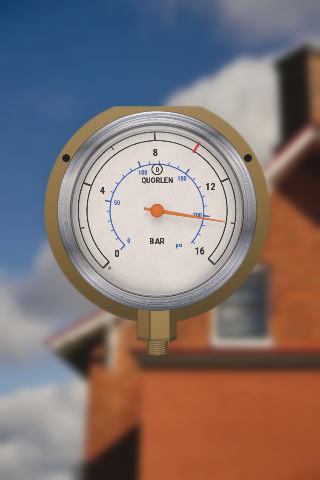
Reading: 14 bar
